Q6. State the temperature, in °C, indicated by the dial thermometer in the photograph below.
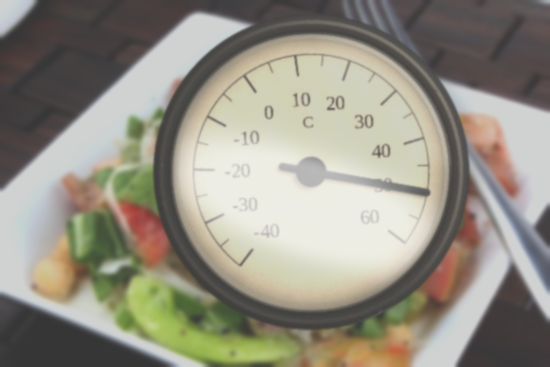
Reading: 50 °C
